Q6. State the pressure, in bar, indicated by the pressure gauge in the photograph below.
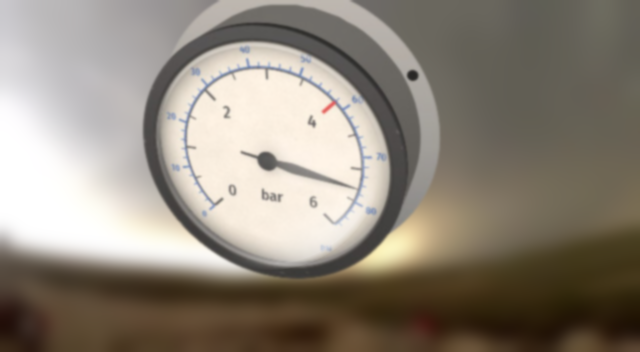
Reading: 5.25 bar
